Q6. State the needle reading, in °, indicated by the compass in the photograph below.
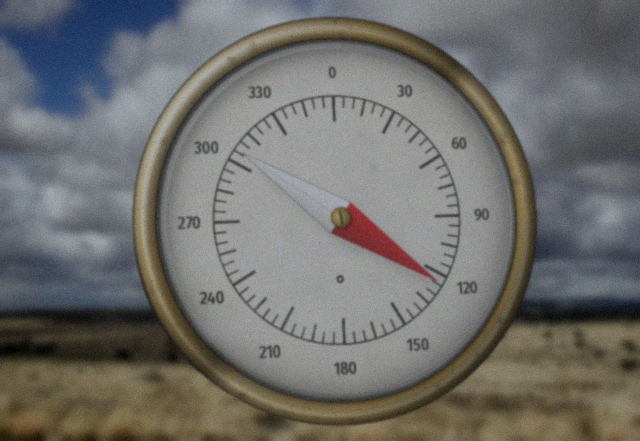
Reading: 125 °
